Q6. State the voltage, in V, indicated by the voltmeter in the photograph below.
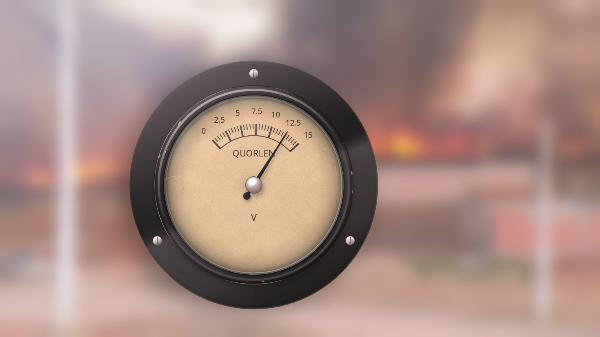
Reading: 12.5 V
